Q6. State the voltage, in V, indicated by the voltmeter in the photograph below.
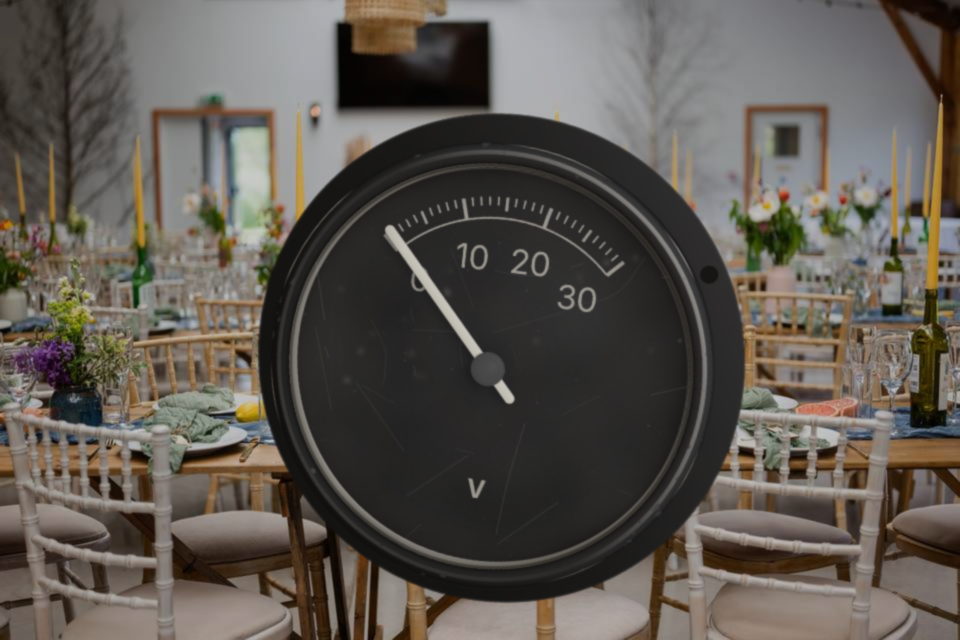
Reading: 1 V
